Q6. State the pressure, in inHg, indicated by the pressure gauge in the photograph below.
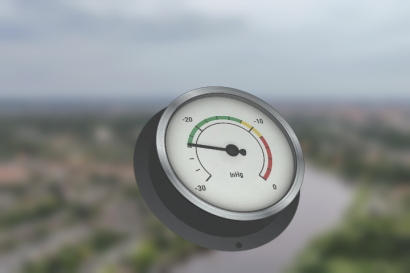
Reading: -24 inHg
